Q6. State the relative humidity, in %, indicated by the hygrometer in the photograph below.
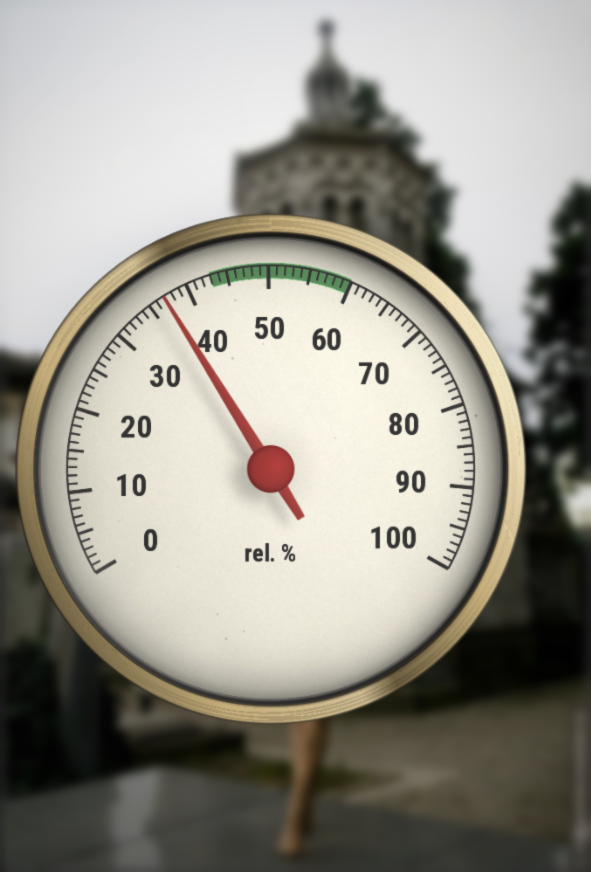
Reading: 37 %
